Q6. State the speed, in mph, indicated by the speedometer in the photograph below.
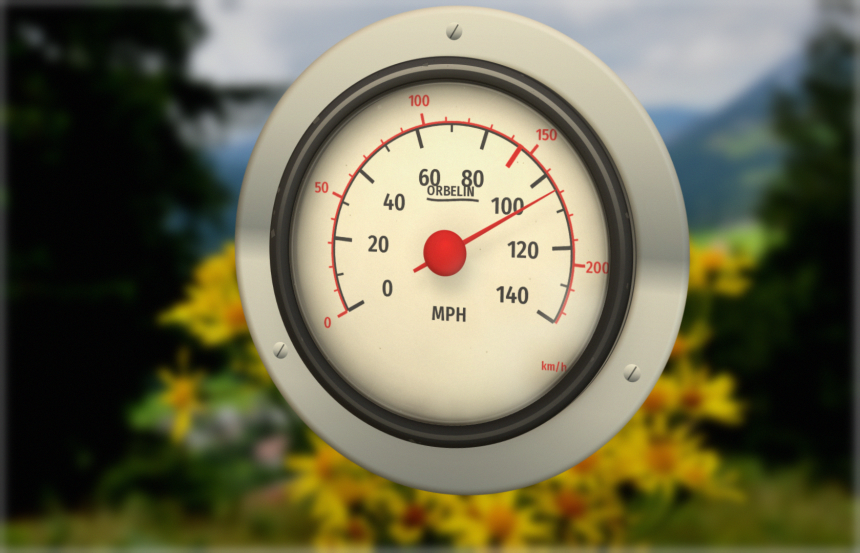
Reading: 105 mph
